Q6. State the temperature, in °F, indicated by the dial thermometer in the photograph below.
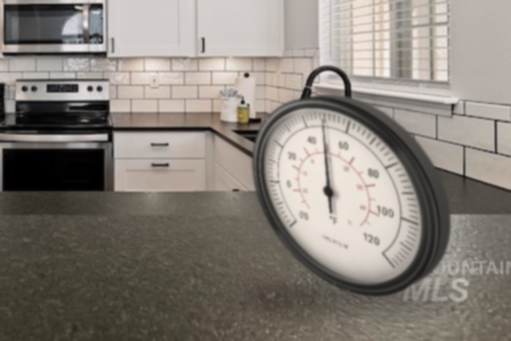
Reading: 50 °F
